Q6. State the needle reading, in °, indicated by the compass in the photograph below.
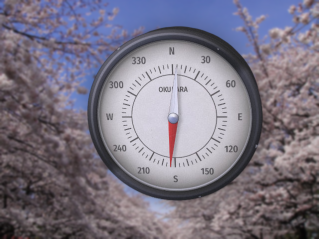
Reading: 185 °
